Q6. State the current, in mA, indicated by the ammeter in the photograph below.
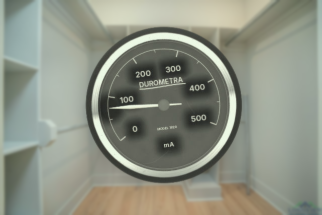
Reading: 75 mA
